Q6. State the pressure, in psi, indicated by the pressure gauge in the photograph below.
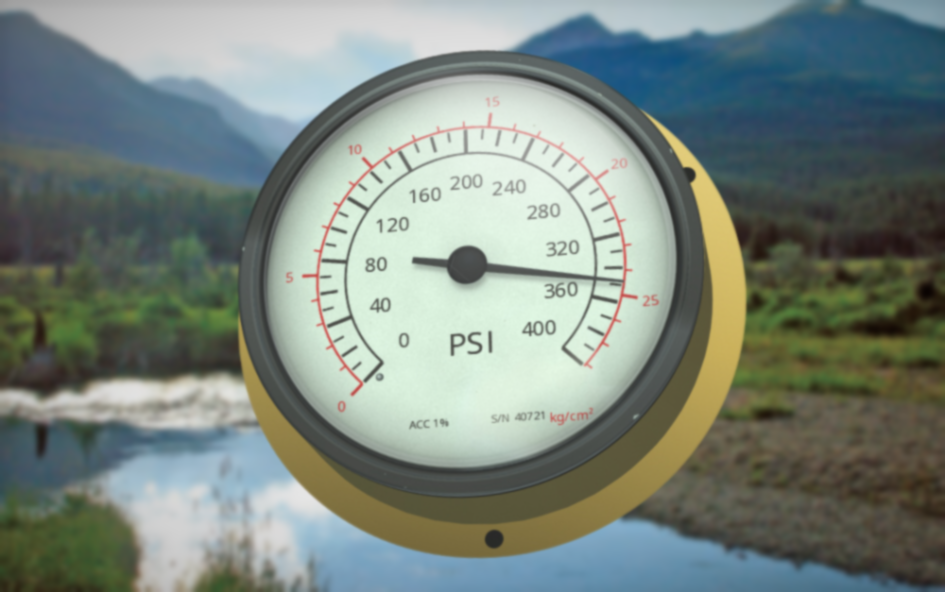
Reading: 350 psi
